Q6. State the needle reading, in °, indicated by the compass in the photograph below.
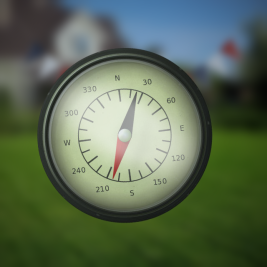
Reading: 202.5 °
